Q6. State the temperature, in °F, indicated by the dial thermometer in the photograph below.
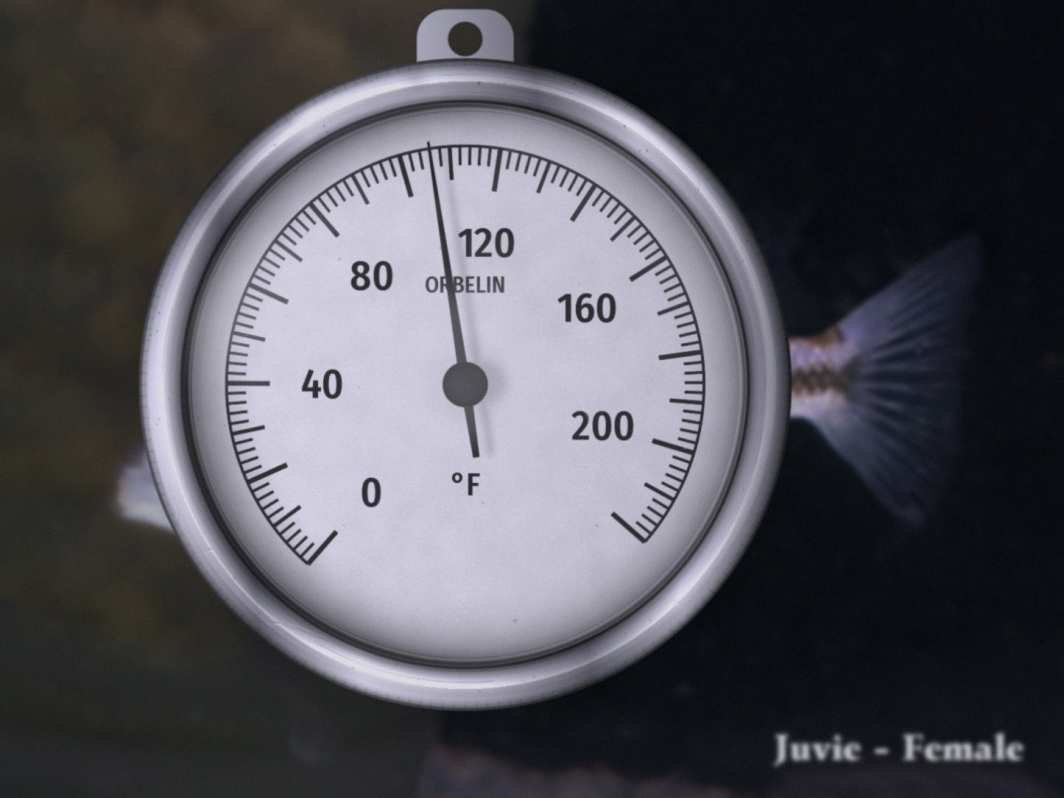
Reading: 106 °F
